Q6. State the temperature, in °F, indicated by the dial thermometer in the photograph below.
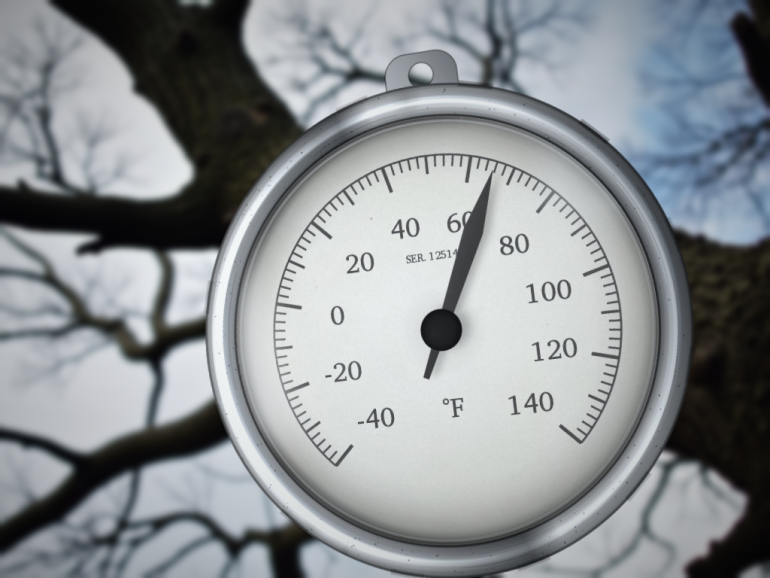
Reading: 66 °F
